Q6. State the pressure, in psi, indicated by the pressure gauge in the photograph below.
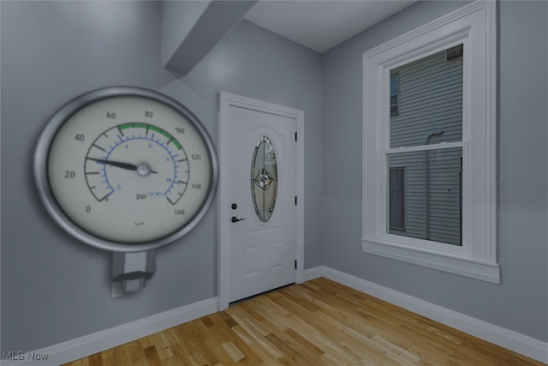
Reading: 30 psi
